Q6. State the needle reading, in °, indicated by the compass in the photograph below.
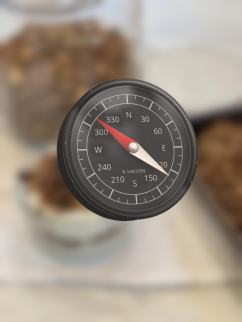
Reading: 310 °
